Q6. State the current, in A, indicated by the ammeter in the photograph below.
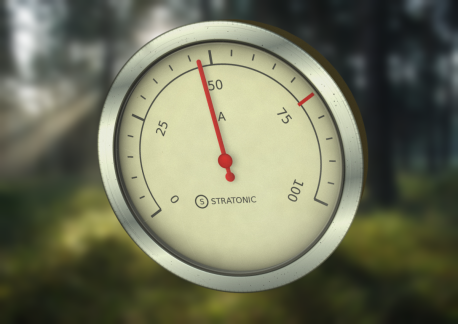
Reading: 47.5 A
